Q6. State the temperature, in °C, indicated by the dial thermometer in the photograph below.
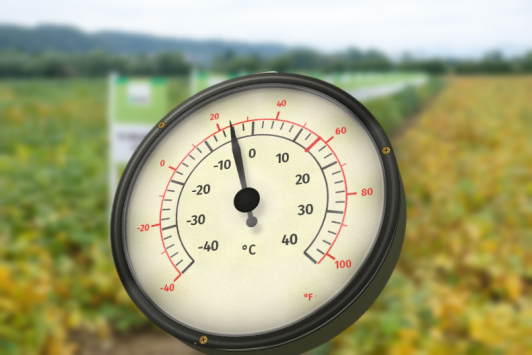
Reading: -4 °C
